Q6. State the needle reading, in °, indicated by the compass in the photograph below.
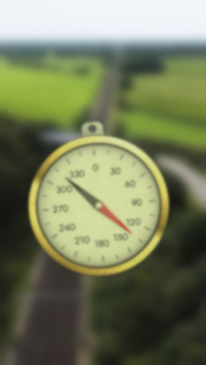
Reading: 135 °
